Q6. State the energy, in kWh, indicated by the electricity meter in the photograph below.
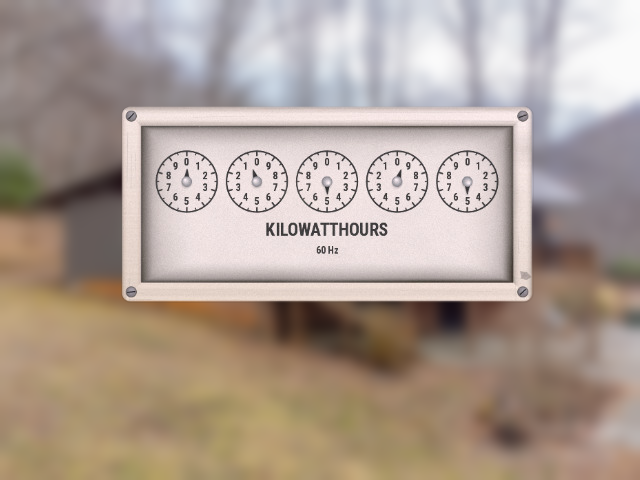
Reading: 495 kWh
